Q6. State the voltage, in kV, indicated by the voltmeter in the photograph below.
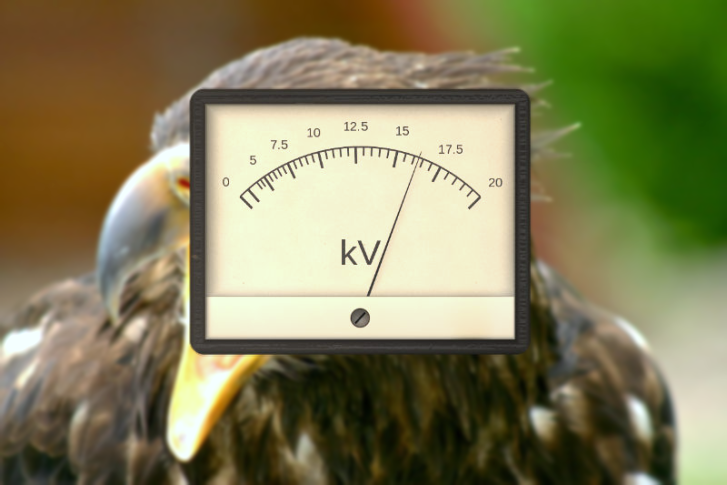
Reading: 16.25 kV
